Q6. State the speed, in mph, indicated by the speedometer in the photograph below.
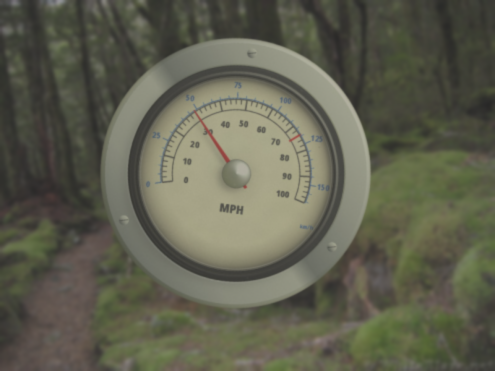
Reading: 30 mph
